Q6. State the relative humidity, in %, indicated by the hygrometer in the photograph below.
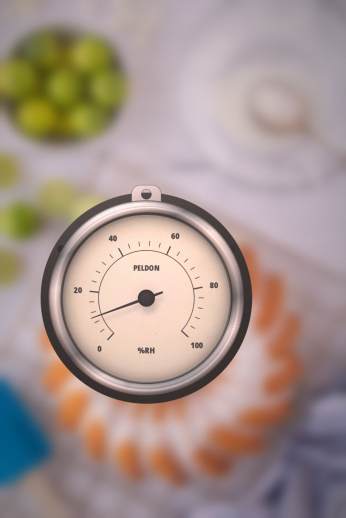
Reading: 10 %
